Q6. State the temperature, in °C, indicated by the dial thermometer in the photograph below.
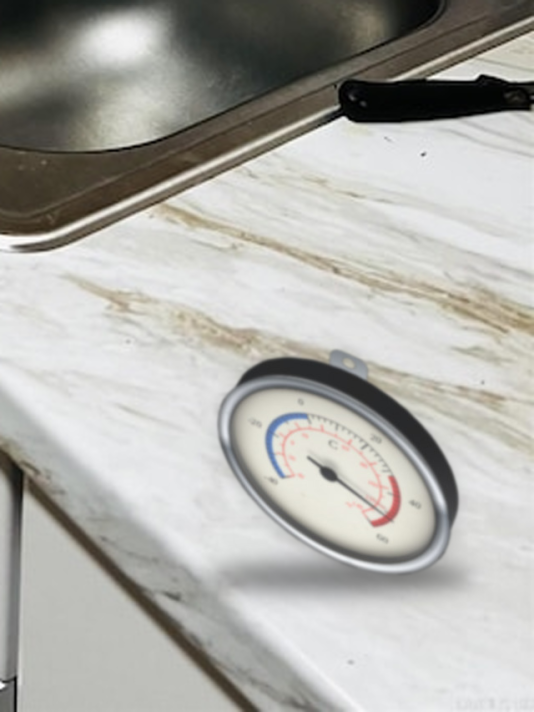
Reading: 50 °C
